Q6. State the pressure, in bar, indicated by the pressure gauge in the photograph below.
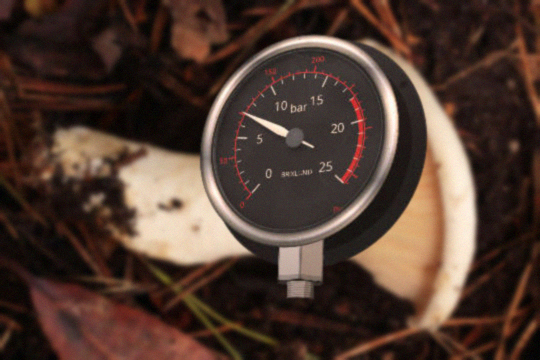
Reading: 7 bar
